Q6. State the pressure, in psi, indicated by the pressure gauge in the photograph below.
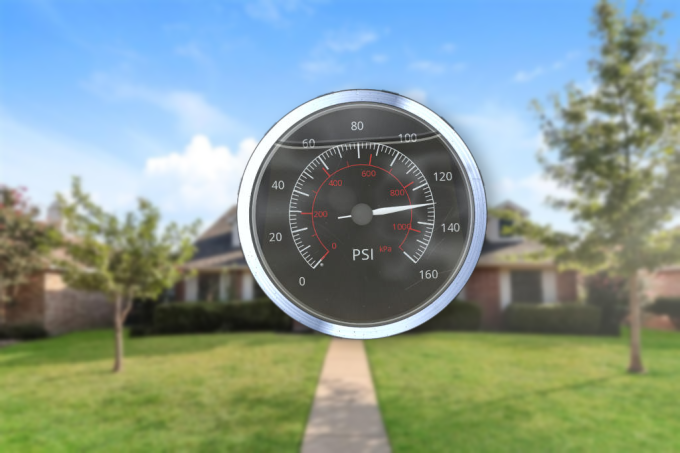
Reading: 130 psi
